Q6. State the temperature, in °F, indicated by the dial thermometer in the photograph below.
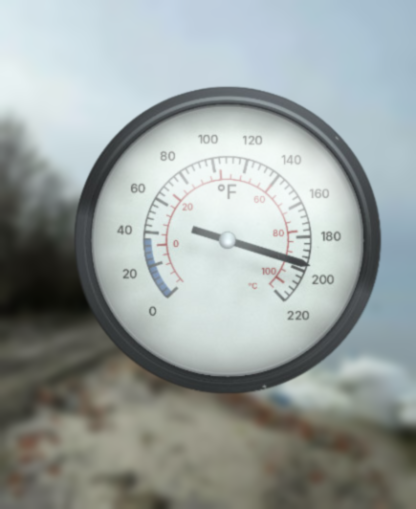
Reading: 196 °F
